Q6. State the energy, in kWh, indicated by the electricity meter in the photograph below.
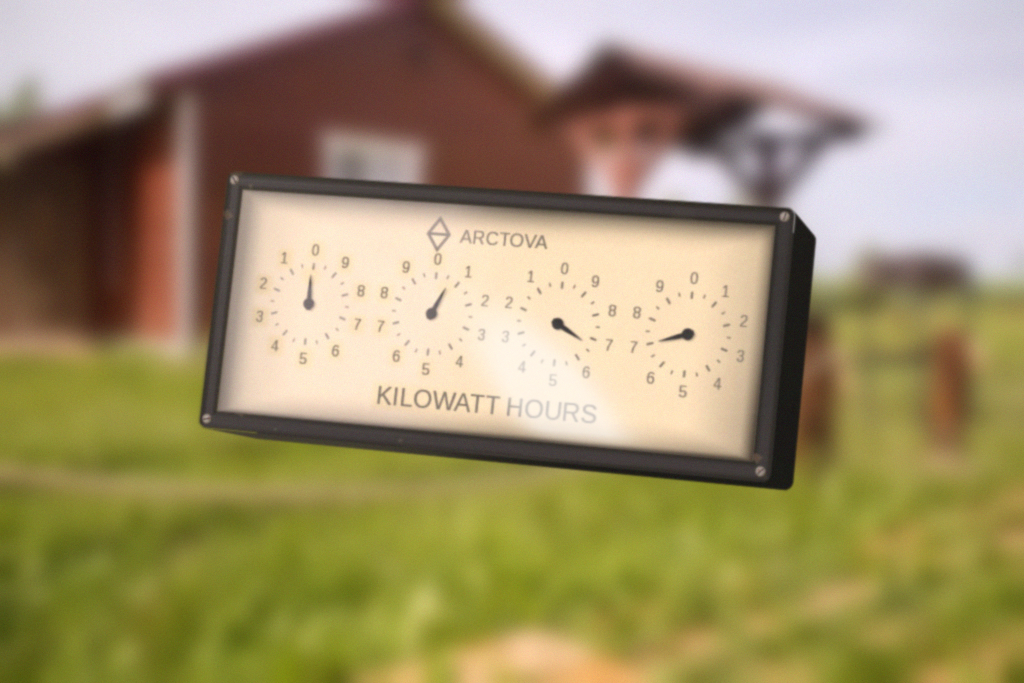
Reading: 67 kWh
